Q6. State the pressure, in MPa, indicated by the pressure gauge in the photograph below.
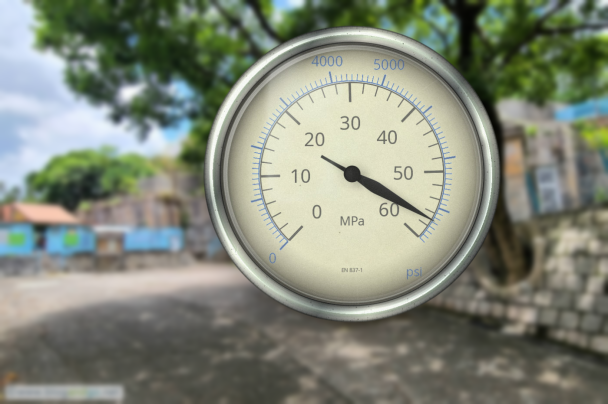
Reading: 57 MPa
